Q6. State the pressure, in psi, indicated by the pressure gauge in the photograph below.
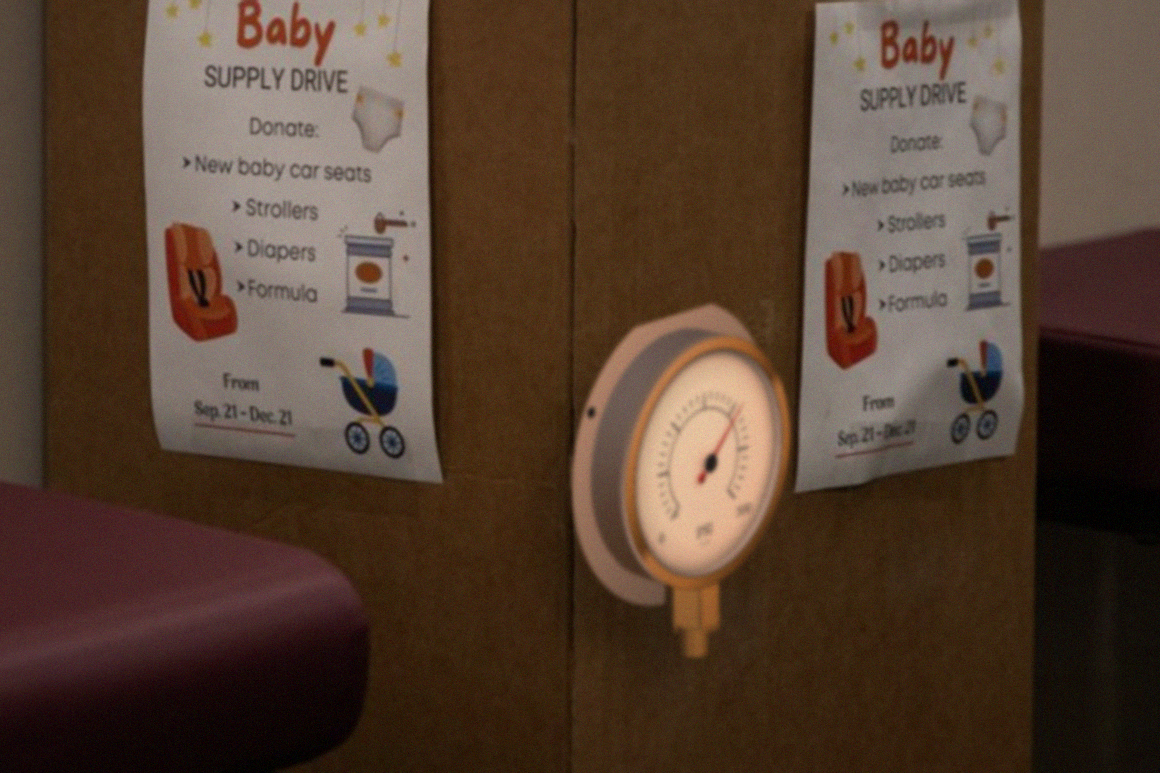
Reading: 200 psi
